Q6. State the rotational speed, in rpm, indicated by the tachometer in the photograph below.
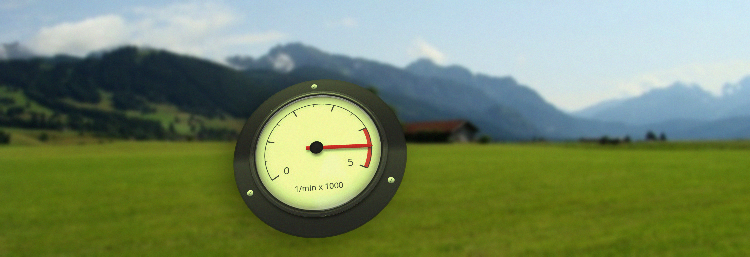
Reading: 4500 rpm
